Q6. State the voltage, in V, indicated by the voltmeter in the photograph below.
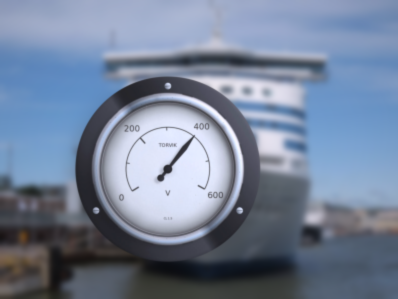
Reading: 400 V
